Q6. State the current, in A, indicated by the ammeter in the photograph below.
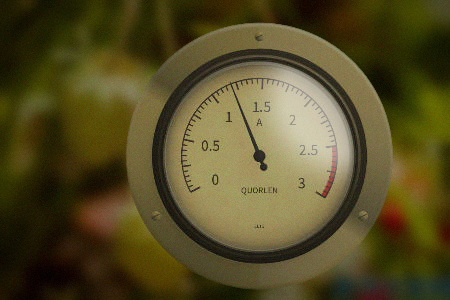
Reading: 1.2 A
